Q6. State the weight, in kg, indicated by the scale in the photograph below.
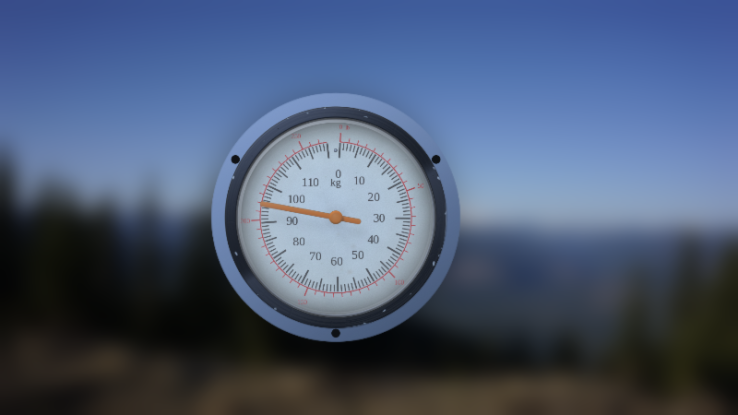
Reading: 95 kg
